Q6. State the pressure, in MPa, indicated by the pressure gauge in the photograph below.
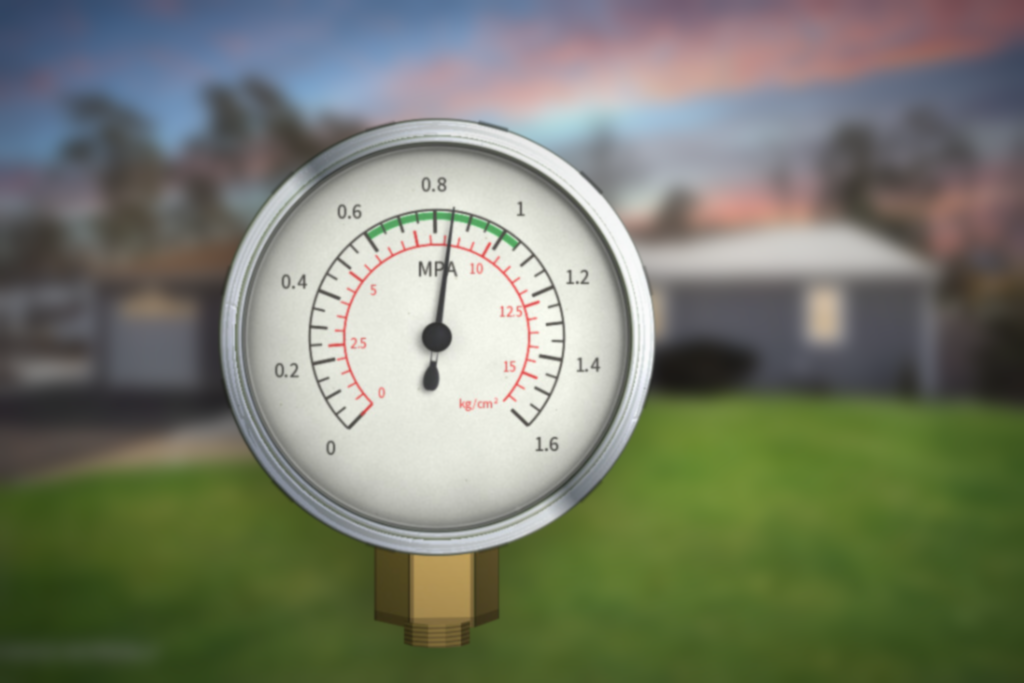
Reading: 0.85 MPa
